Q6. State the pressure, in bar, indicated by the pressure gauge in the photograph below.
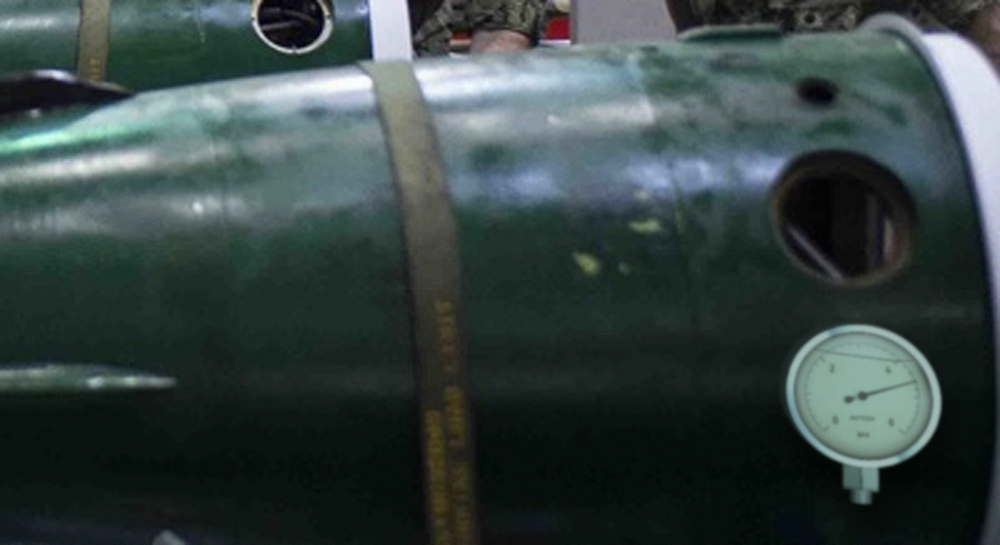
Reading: 4.6 bar
